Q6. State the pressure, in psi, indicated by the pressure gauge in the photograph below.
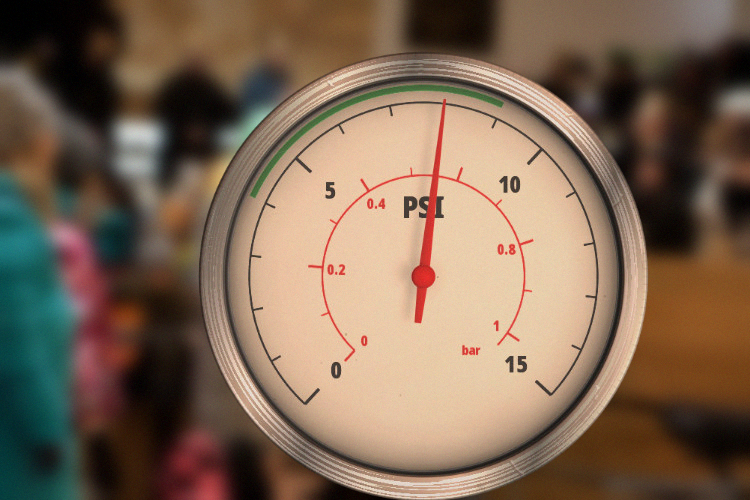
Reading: 8 psi
